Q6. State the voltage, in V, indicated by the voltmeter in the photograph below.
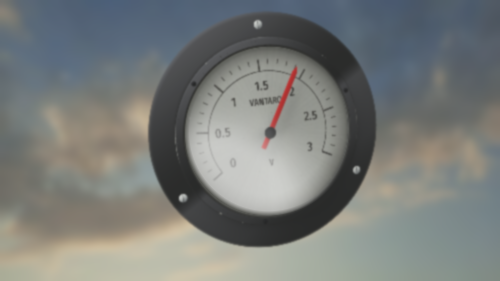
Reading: 1.9 V
